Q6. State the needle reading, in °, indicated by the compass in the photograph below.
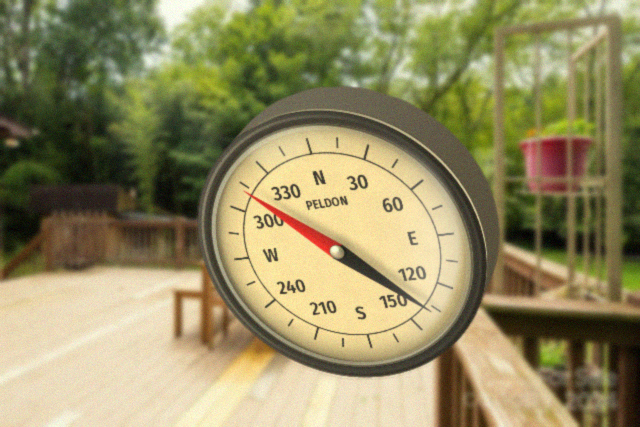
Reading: 315 °
